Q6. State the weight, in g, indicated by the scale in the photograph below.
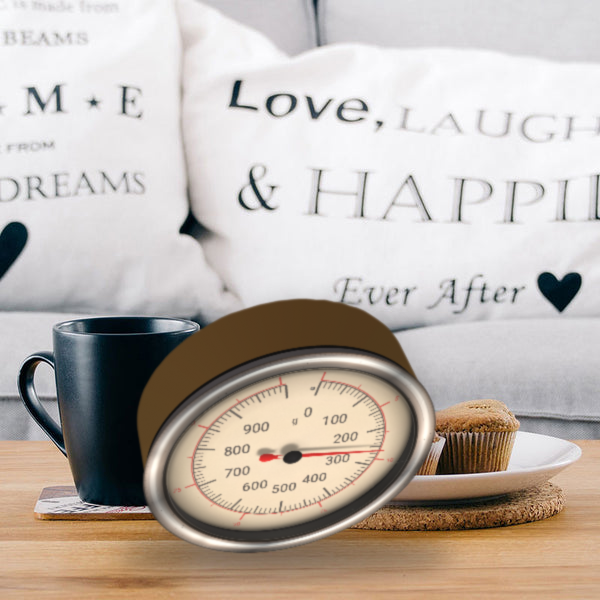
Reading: 250 g
